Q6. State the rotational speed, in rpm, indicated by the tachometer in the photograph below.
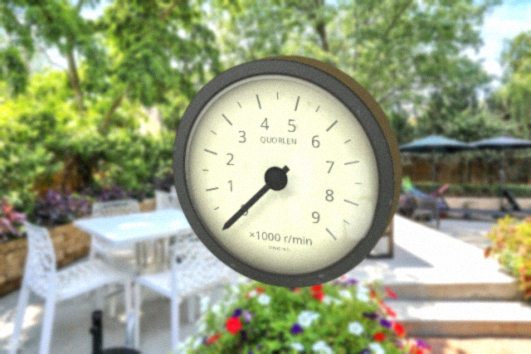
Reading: 0 rpm
